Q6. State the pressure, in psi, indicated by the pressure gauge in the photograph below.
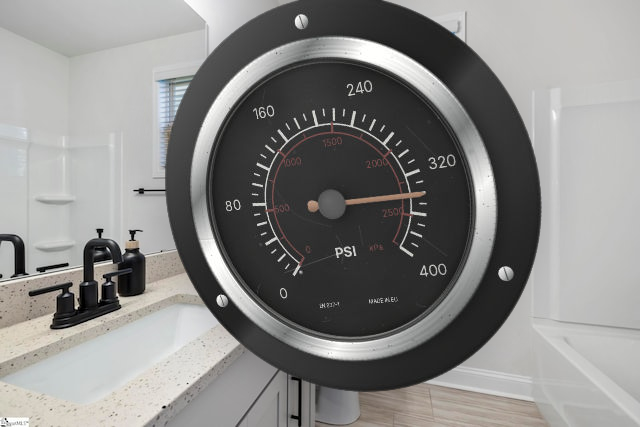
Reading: 340 psi
